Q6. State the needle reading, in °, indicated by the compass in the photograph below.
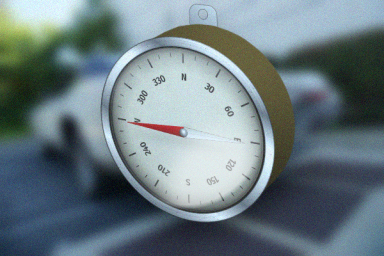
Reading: 270 °
